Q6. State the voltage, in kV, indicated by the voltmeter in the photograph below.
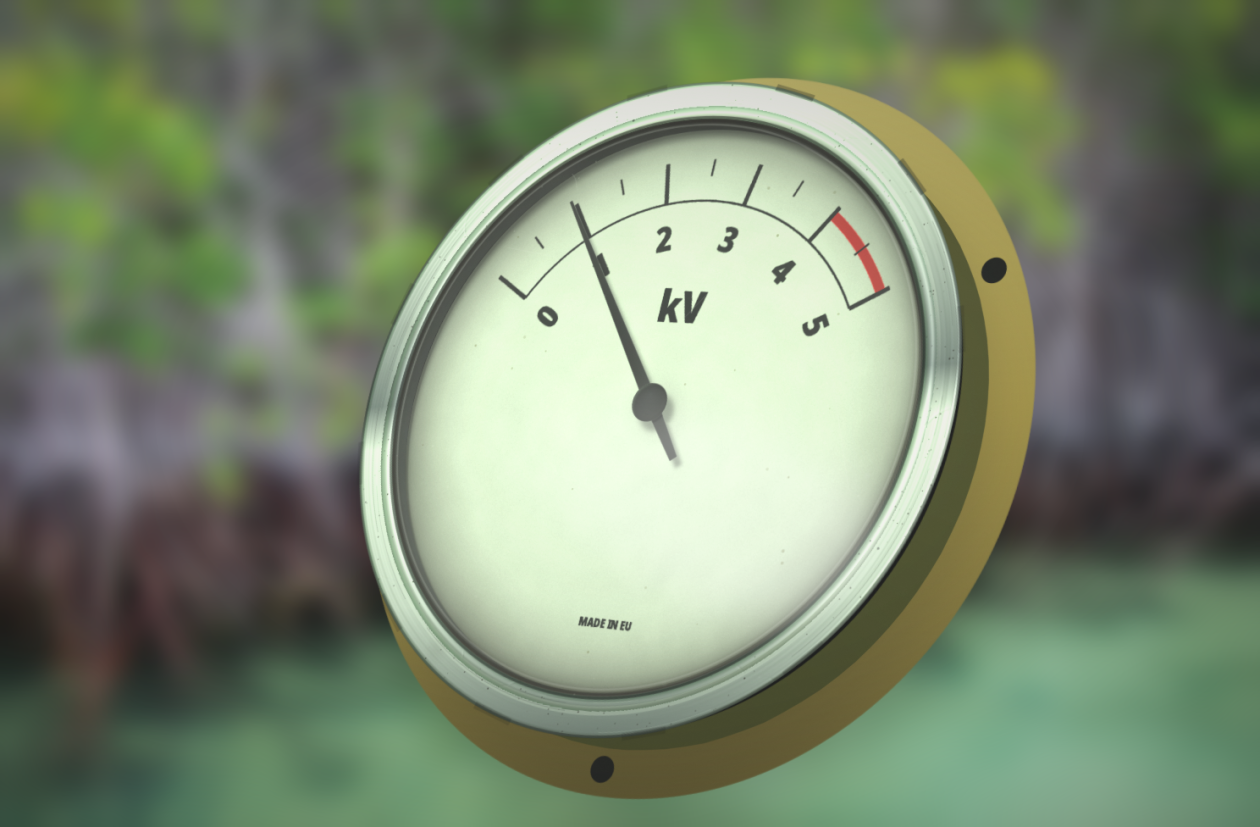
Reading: 1 kV
